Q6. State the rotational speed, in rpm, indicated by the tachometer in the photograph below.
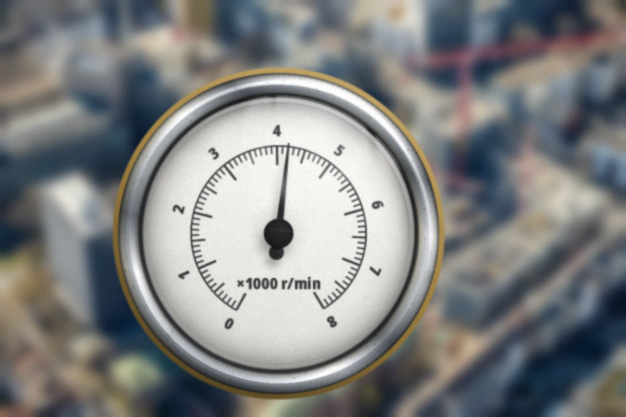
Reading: 4200 rpm
